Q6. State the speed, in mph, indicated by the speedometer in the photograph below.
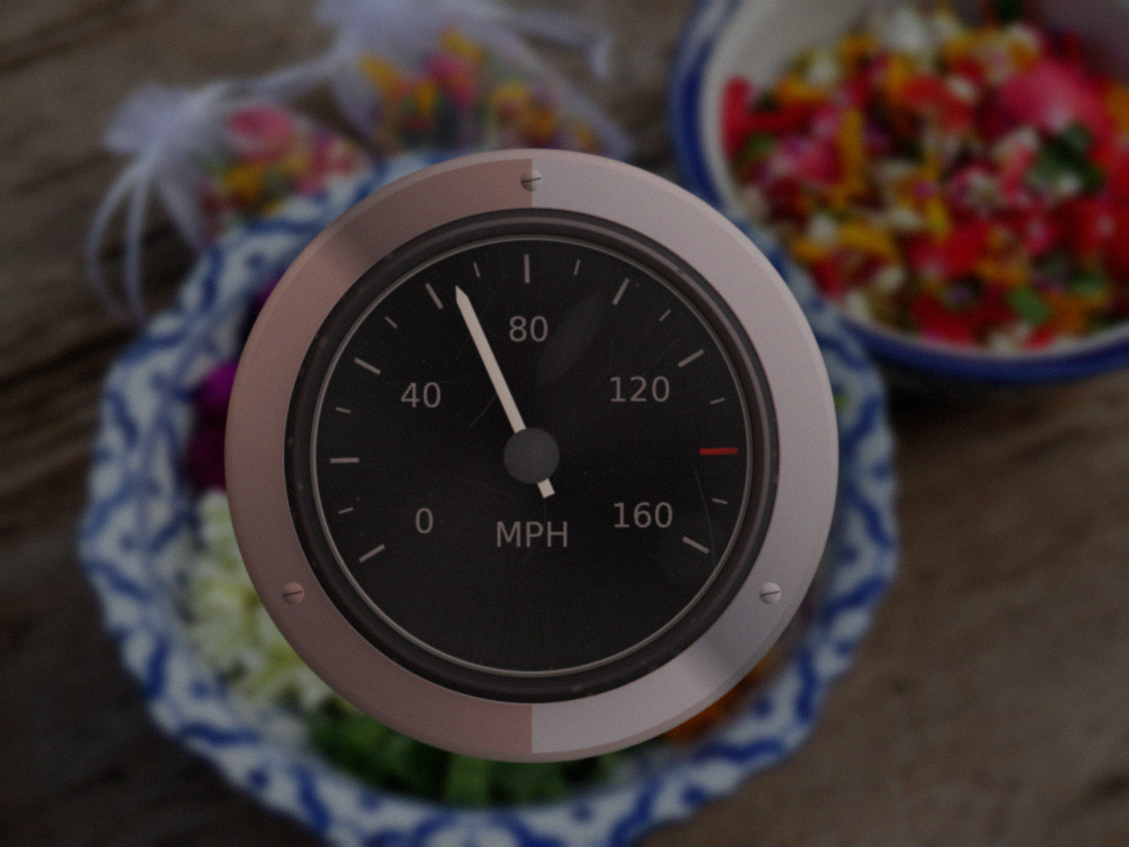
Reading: 65 mph
